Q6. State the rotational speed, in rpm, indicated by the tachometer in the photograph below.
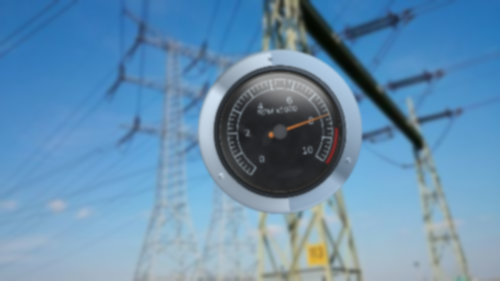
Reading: 8000 rpm
